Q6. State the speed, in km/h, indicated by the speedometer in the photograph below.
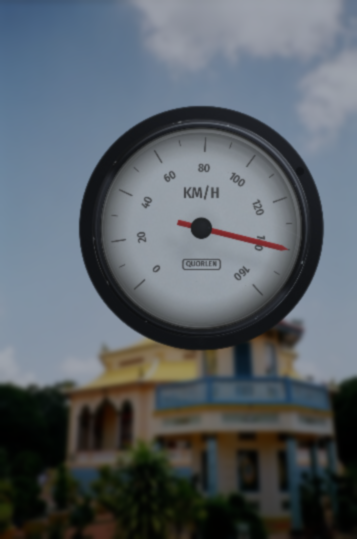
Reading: 140 km/h
